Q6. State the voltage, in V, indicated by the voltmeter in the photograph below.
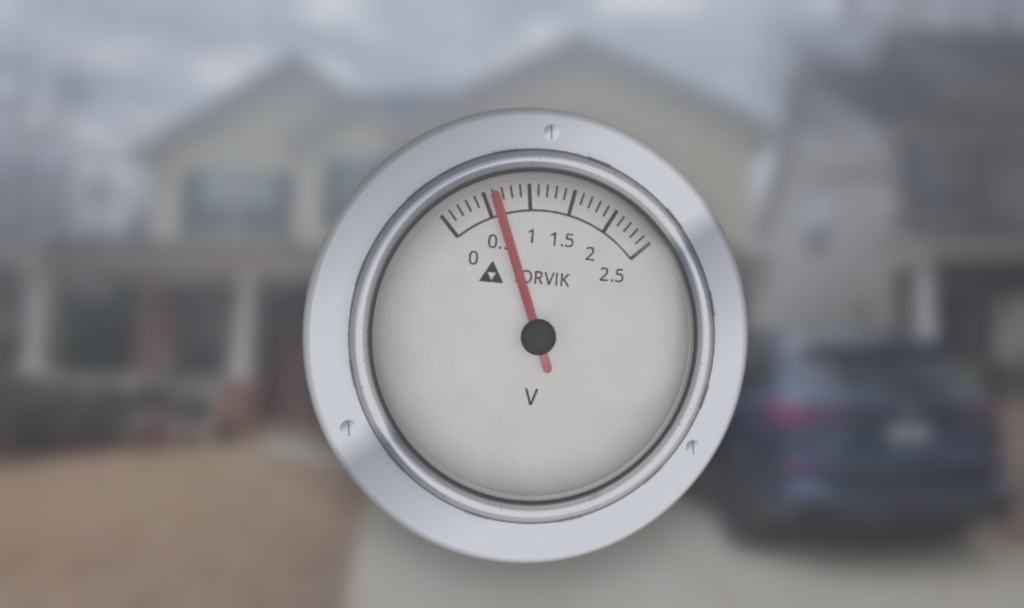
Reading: 0.6 V
